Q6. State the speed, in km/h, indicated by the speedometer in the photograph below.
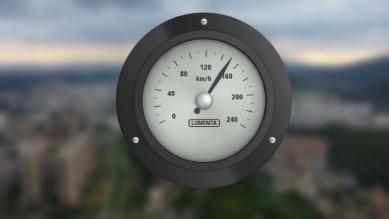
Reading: 150 km/h
